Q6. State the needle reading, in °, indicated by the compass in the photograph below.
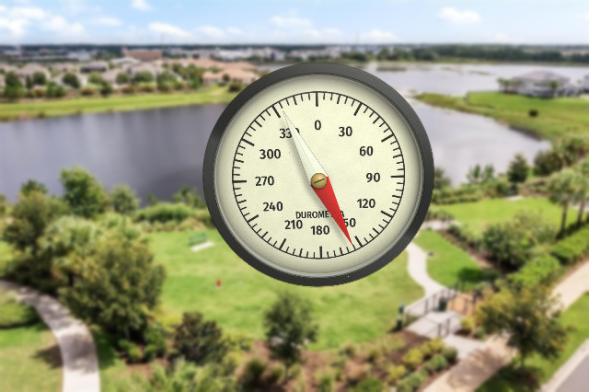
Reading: 155 °
